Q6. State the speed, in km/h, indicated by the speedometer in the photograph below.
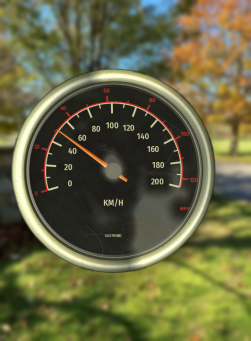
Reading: 50 km/h
